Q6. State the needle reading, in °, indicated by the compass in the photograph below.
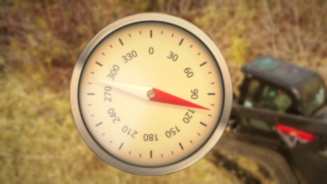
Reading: 105 °
